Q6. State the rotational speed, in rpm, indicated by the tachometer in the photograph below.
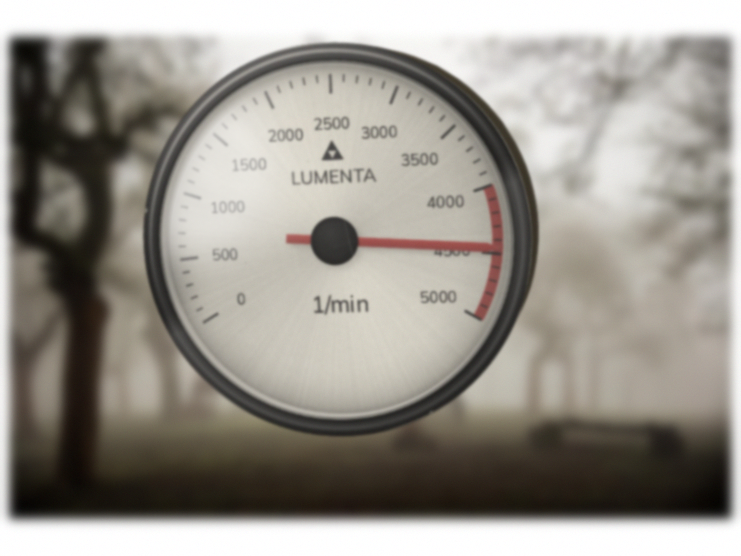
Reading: 4450 rpm
